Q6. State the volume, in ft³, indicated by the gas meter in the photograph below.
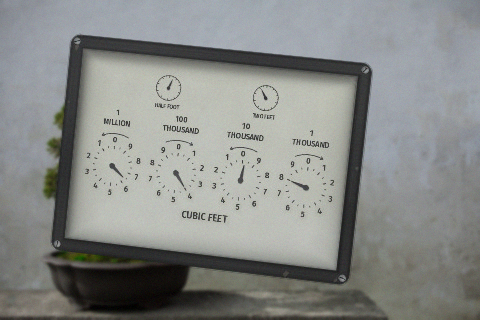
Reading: 639800 ft³
